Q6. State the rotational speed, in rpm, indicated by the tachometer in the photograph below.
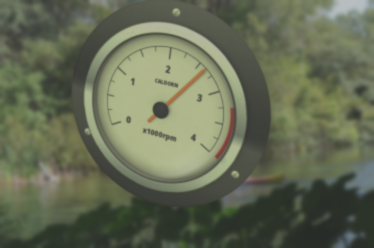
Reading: 2625 rpm
